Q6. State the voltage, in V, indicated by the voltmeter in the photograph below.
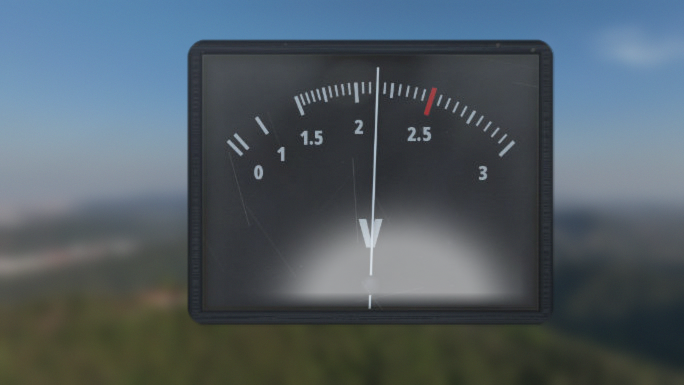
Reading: 2.15 V
